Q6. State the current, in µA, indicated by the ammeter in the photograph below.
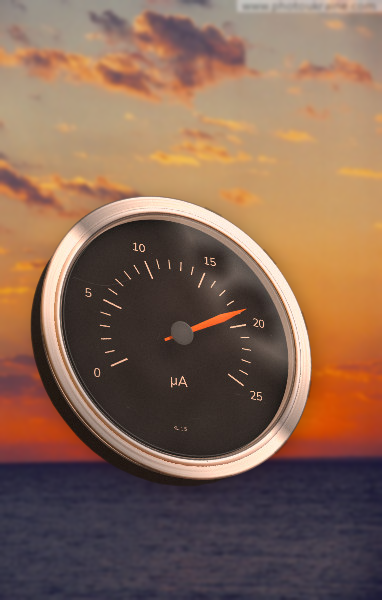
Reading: 19 µA
